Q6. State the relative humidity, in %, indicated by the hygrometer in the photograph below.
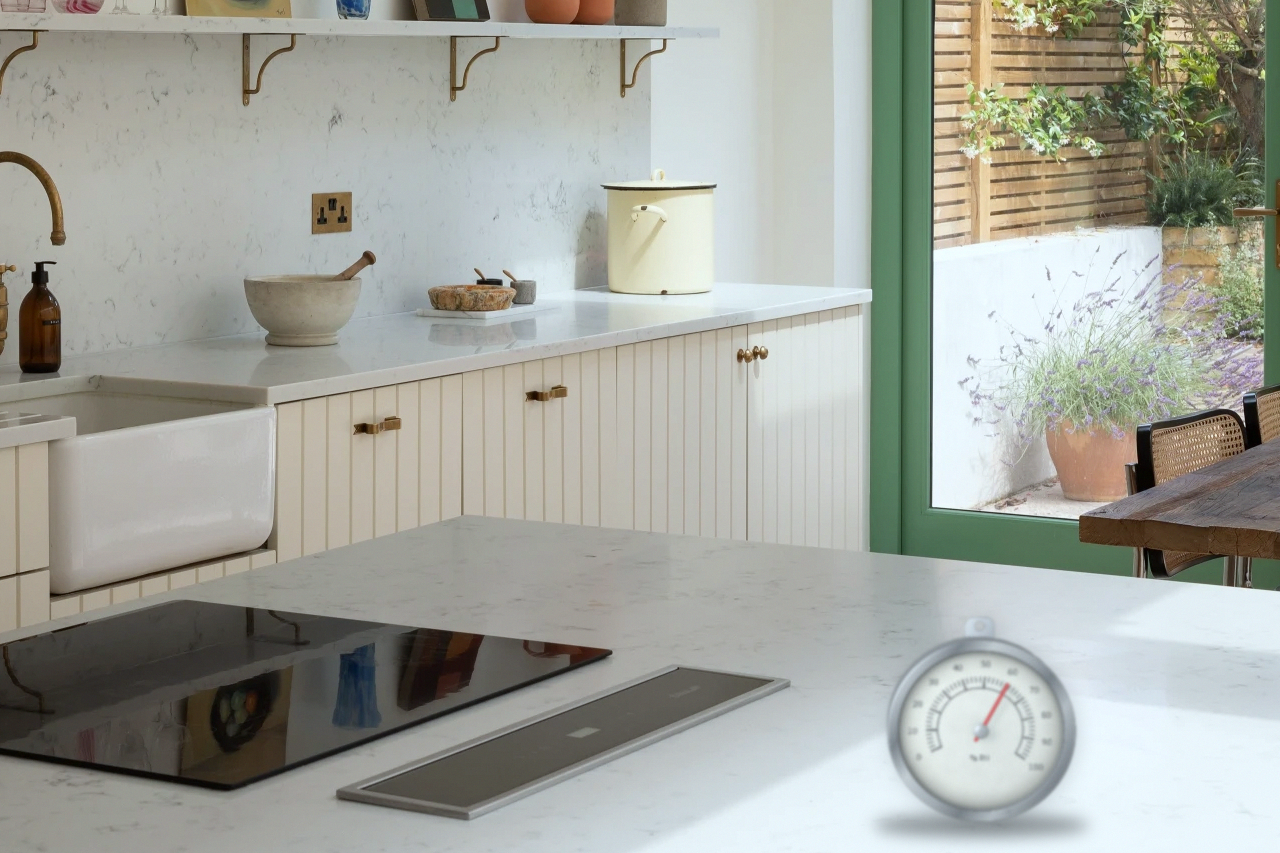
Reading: 60 %
